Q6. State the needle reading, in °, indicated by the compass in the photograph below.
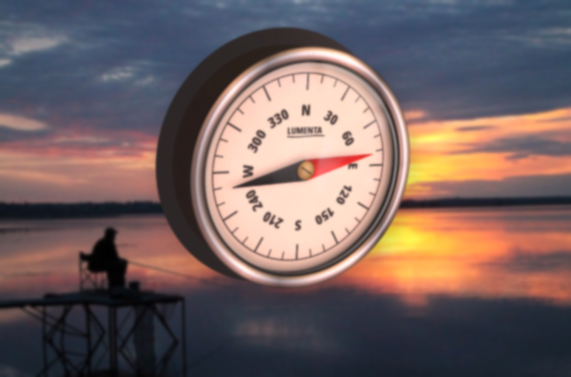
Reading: 80 °
